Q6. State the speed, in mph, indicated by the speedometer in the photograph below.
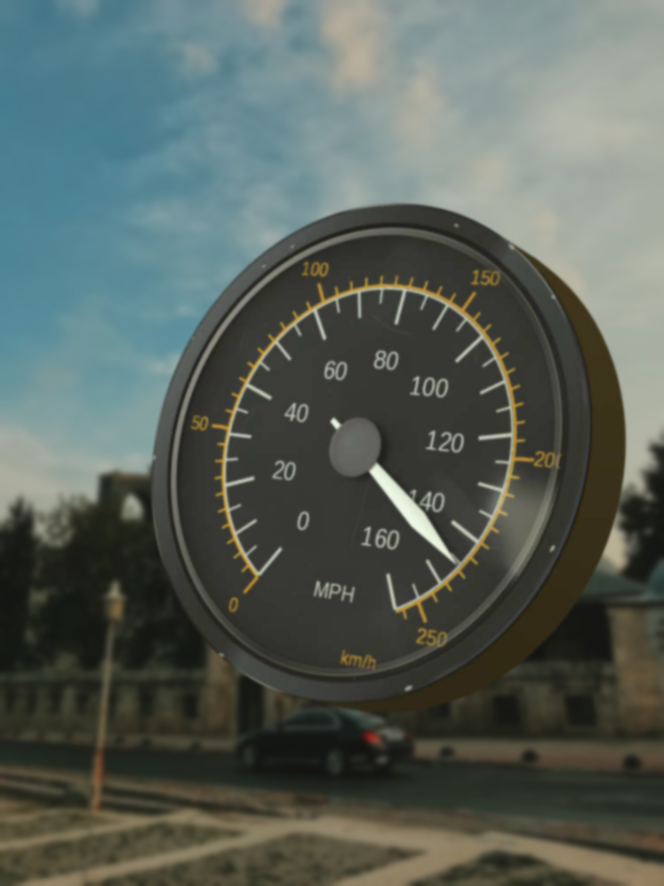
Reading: 145 mph
